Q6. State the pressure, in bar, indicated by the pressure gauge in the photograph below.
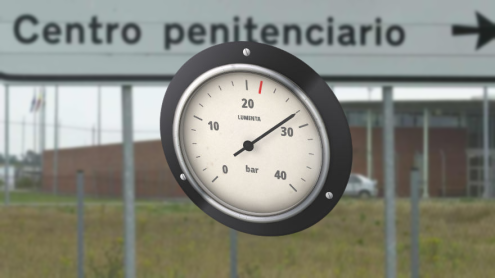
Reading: 28 bar
